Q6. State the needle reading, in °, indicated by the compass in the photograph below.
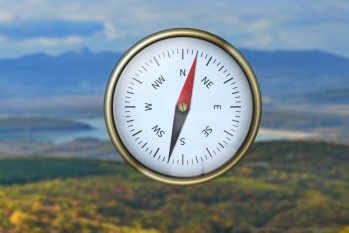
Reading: 15 °
